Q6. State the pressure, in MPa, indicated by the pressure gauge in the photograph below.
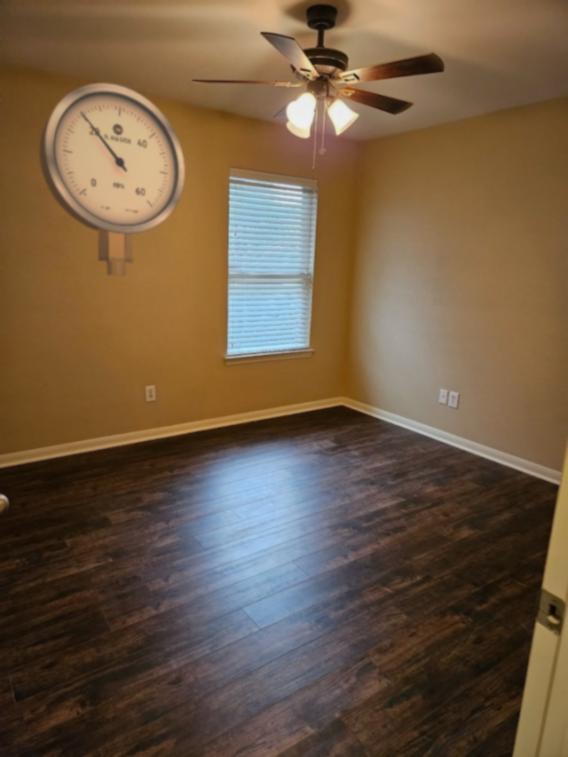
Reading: 20 MPa
